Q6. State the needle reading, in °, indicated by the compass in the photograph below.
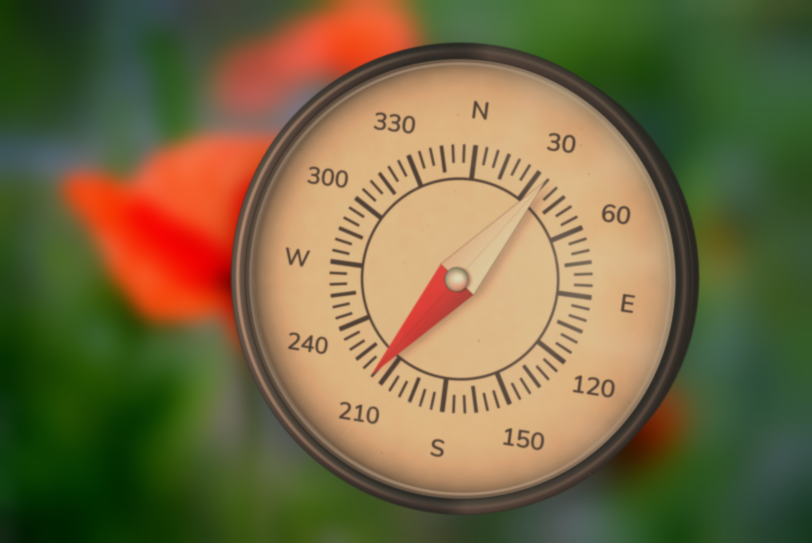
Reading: 215 °
